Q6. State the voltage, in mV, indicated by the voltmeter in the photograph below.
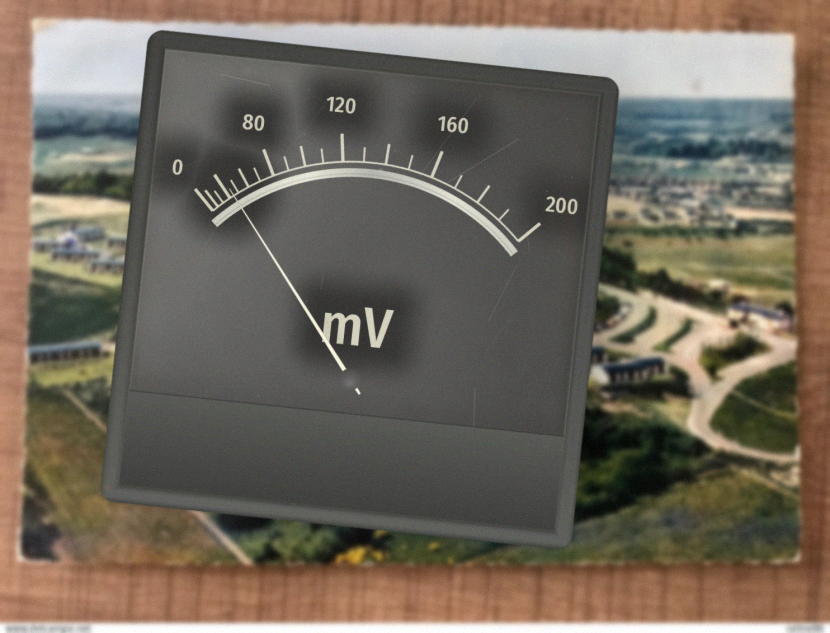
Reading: 45 mV
